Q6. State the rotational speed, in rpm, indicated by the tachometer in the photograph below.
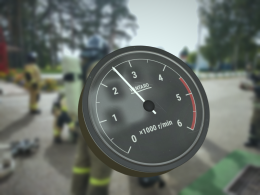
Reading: 2500 rpm
